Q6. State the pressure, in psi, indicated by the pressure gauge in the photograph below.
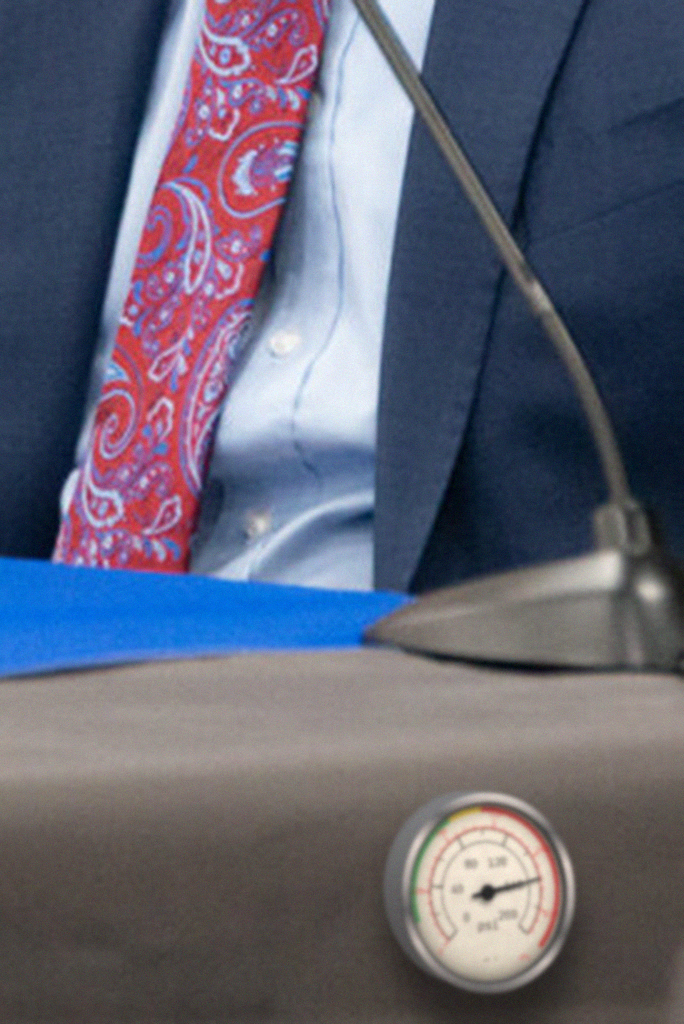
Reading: 160 psi
